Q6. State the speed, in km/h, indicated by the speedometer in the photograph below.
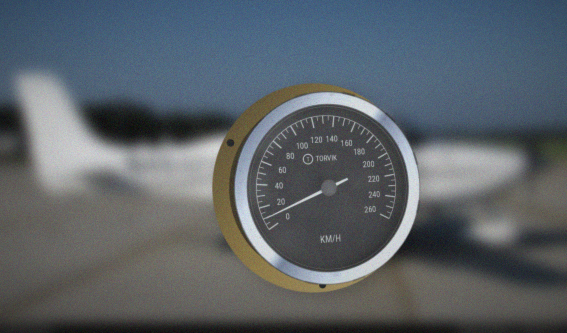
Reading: 10 km/h
